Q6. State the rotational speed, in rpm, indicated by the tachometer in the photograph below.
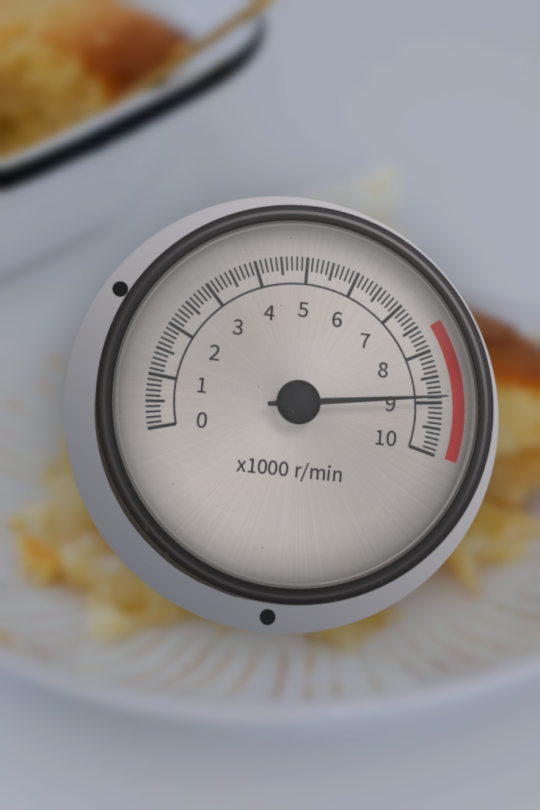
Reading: 8900 rpm
